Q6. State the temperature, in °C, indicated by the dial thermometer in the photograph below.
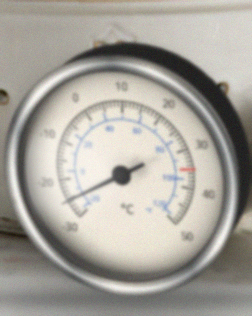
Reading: -25 °C
